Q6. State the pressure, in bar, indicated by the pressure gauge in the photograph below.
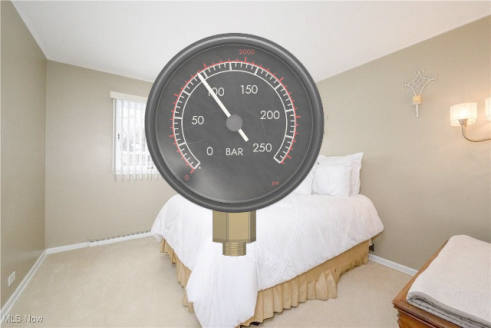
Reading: 95 bar
